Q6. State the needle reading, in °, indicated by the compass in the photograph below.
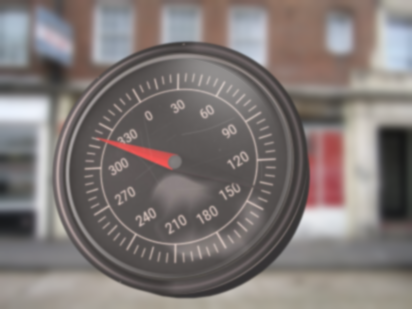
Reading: 320 °
